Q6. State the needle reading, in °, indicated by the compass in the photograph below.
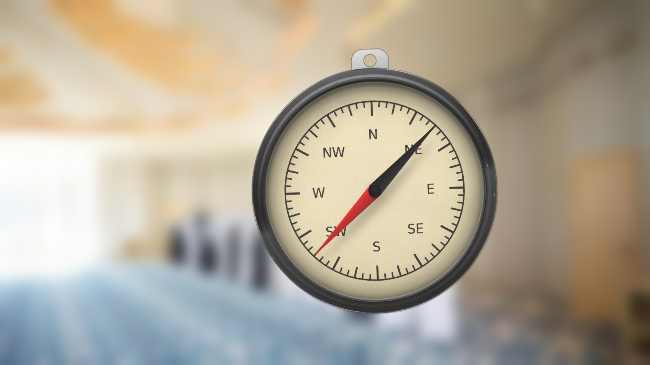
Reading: 225 °
